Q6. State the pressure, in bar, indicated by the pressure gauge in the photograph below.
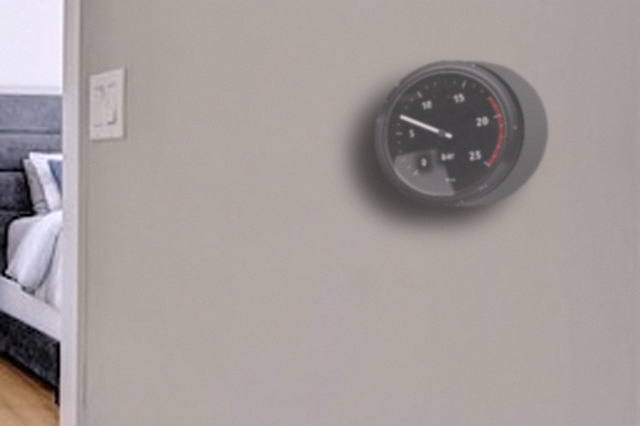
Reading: 7 bar
